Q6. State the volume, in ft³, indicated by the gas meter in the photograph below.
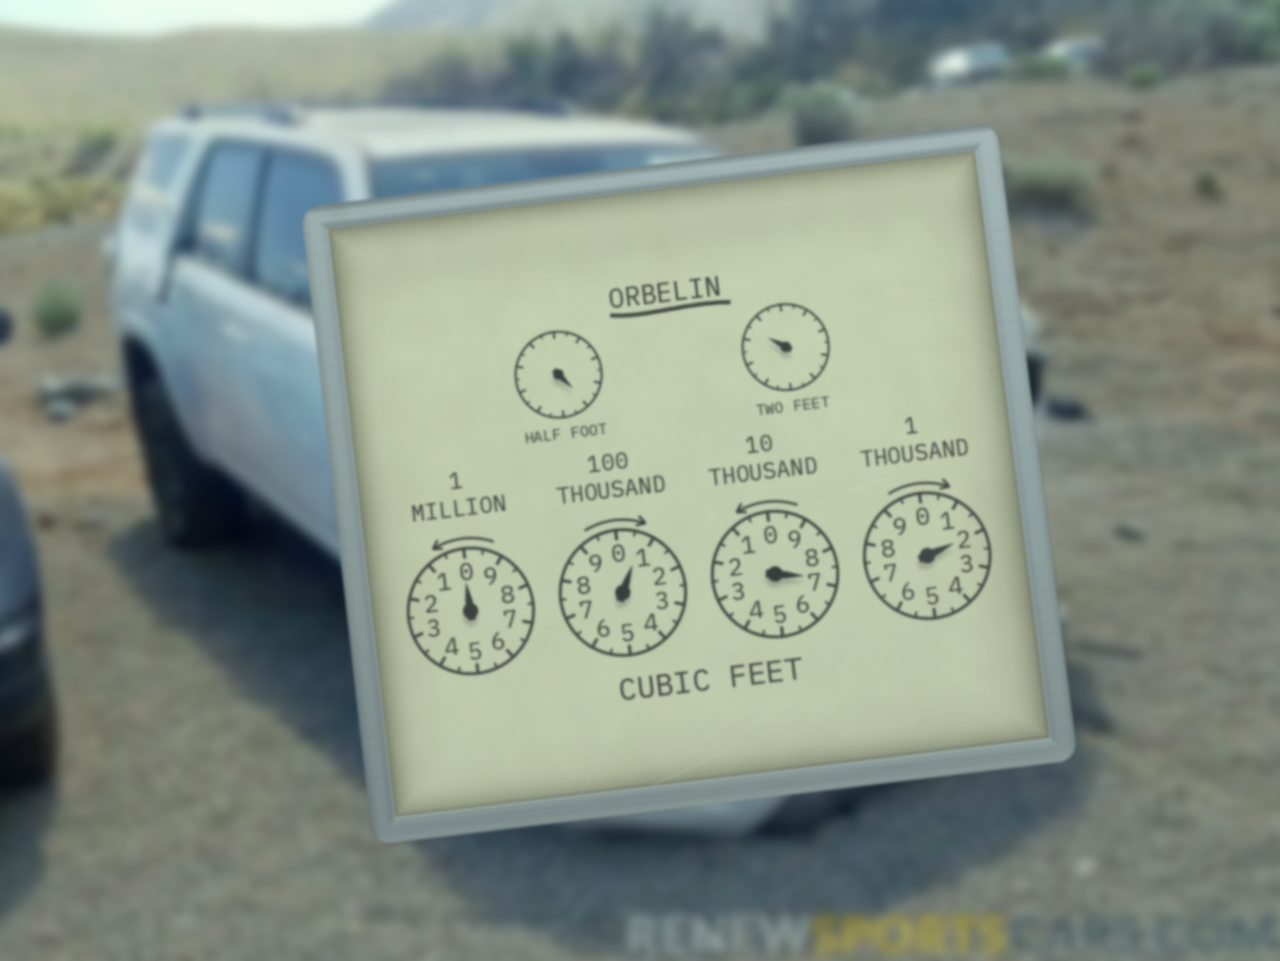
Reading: 7200 ft³
